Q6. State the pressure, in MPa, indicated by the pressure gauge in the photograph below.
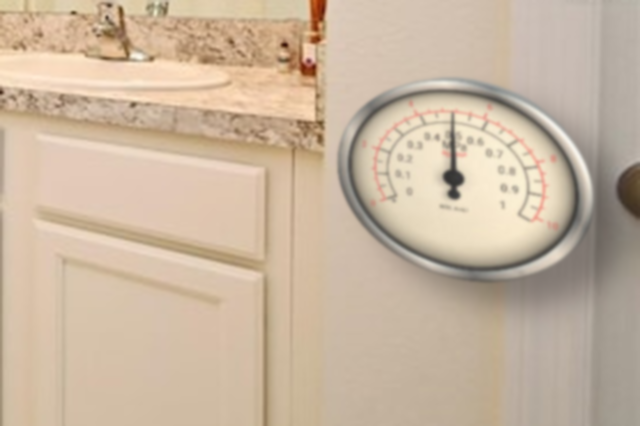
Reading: 0.5 MPa
